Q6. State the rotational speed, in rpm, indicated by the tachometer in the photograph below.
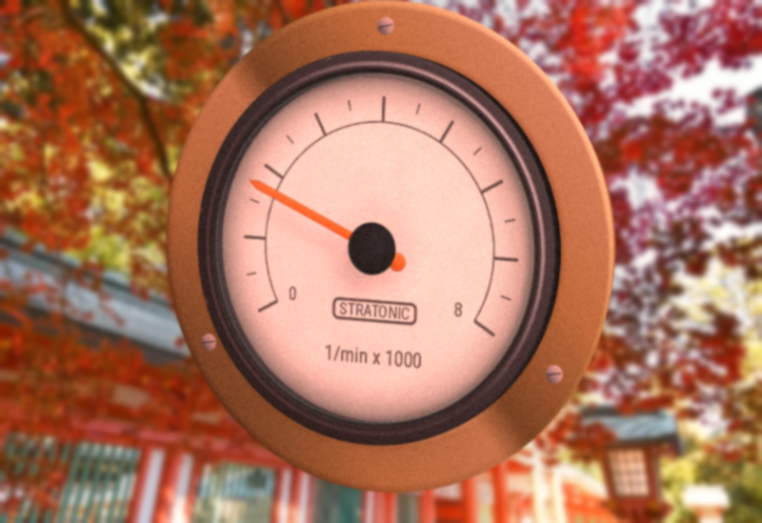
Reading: 1750 rpm
